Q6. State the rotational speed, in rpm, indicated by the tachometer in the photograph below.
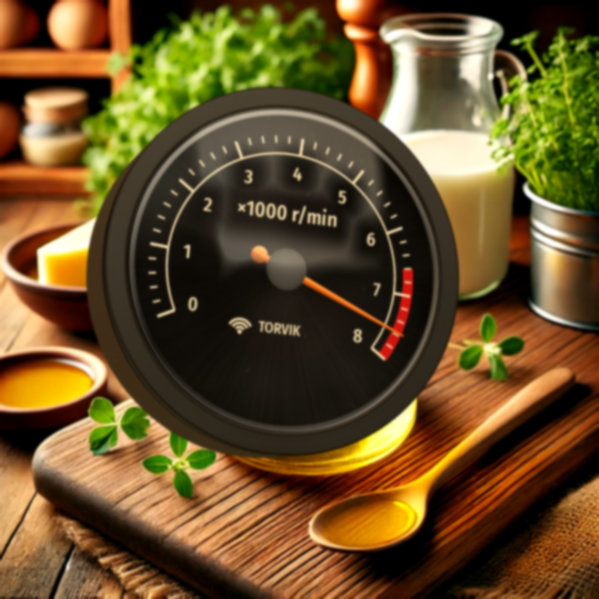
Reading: 7600 rpm
